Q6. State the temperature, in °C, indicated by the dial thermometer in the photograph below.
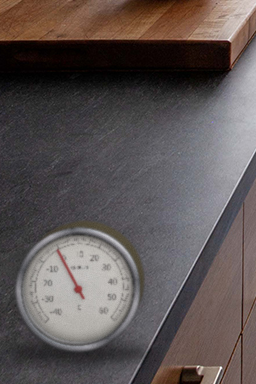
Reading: 0 °C
